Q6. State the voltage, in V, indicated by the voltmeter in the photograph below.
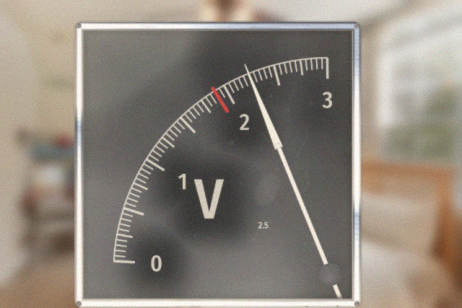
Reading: 2.25 V
